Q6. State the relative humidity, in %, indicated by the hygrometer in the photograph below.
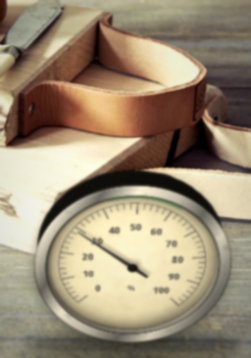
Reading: 30 %
